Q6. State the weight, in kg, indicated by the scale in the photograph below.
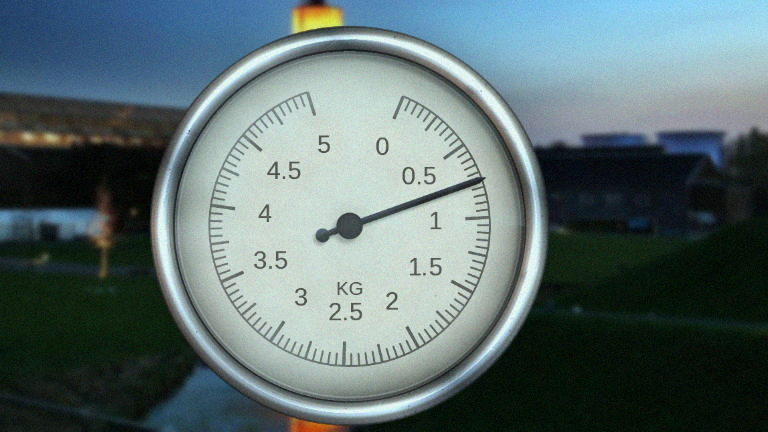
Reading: 0.75 kg
